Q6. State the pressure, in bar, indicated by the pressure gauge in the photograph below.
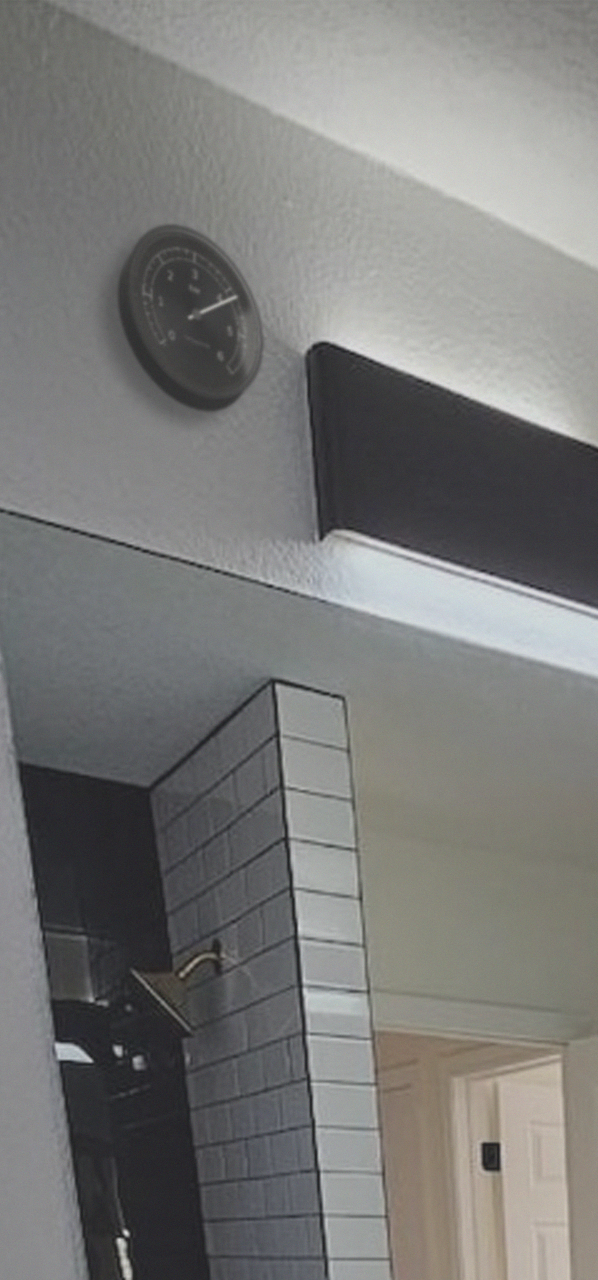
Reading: 4.2 bar
